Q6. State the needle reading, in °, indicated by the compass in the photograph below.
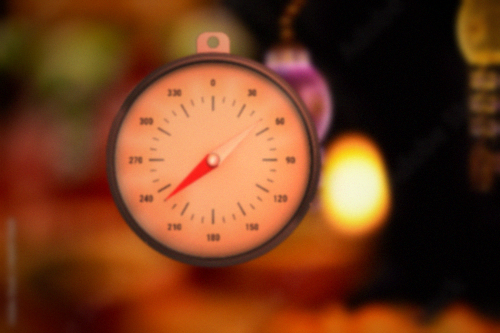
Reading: 230 °
